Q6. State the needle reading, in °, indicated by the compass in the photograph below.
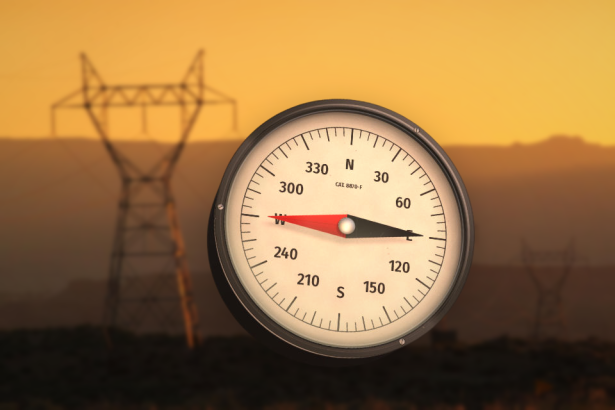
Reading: 270 °
